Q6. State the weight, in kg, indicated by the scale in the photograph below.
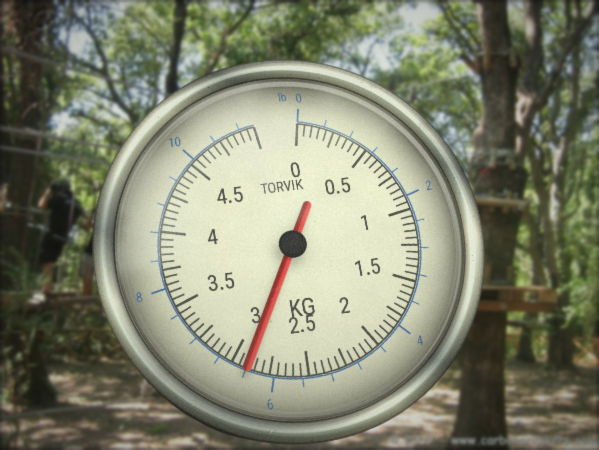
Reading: 2.9 kg
